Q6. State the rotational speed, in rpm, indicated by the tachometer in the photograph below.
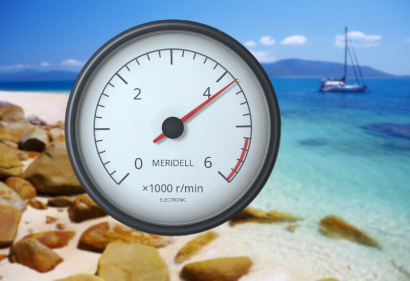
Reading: 4200 rpm
